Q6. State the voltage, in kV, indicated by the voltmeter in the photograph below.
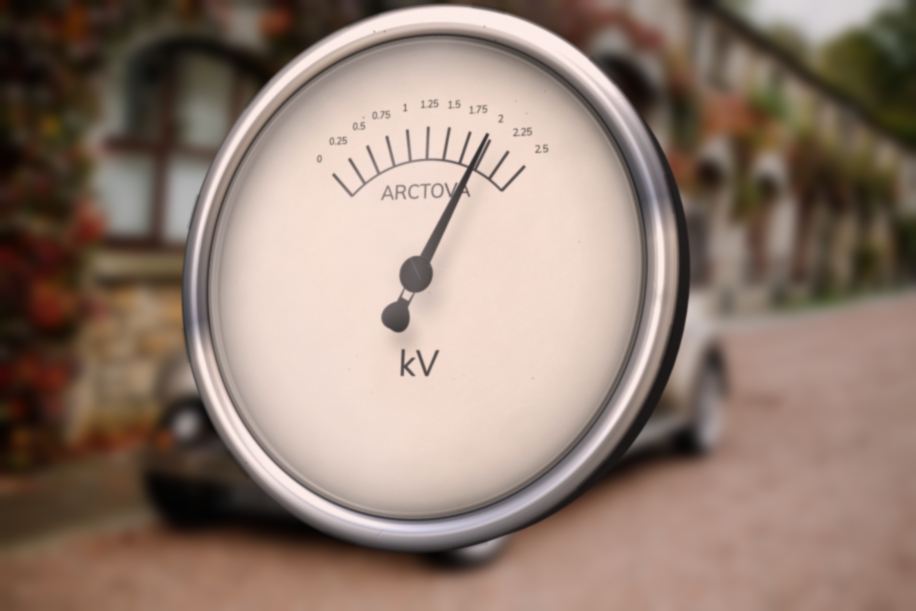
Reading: 2 kV
